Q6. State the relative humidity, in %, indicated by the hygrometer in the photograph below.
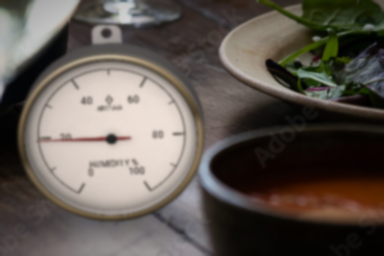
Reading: 20 %
